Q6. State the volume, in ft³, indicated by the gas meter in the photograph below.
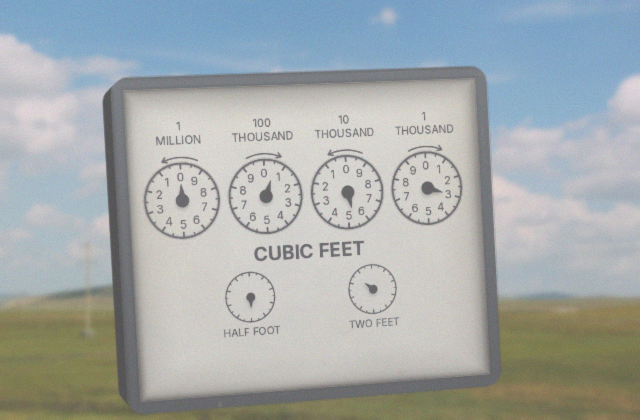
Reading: 5300 ft³
